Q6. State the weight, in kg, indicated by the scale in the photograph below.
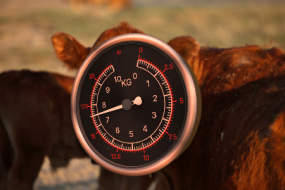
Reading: 7.5 kg
